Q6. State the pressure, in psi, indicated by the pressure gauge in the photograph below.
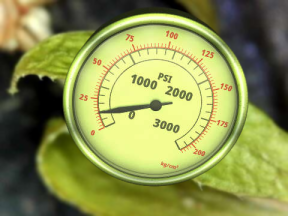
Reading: 200 psi
